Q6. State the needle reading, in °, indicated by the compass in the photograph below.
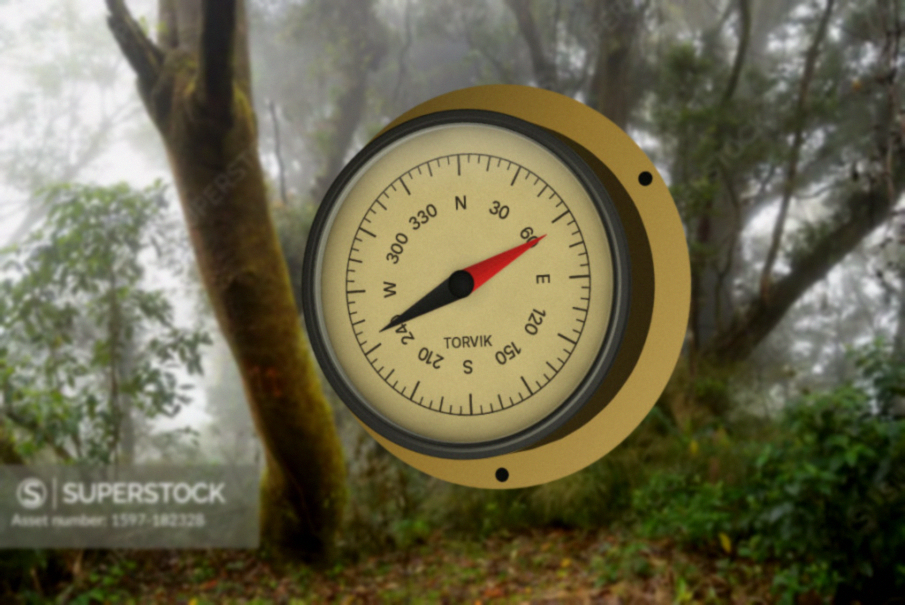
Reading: 65 °
